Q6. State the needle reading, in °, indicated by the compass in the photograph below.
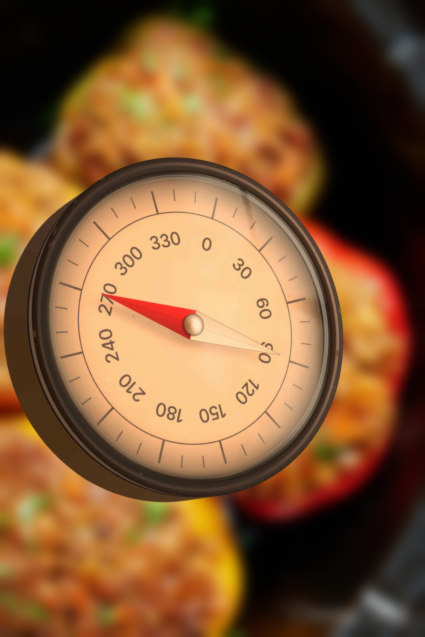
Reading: 270 °
